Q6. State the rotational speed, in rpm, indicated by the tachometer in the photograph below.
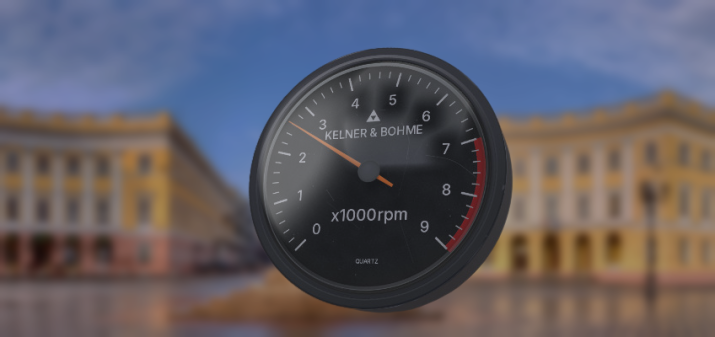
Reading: 2600 rpm
